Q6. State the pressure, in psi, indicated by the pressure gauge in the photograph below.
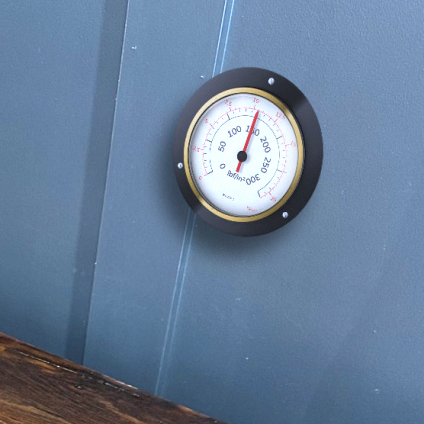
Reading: 150 psi
